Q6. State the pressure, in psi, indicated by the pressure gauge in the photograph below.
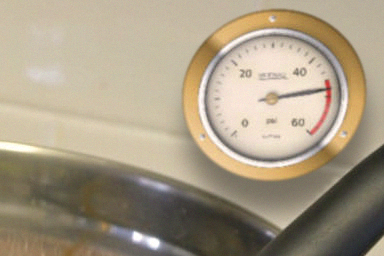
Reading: 48 psi
